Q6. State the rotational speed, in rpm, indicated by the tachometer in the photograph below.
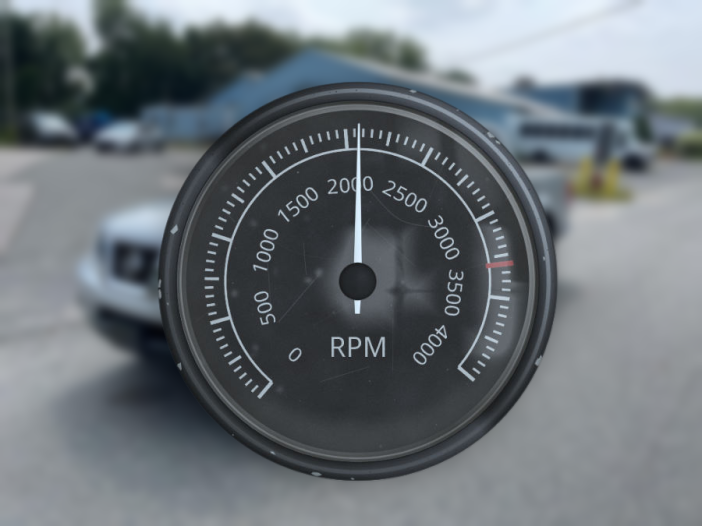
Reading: 2075 rpm
